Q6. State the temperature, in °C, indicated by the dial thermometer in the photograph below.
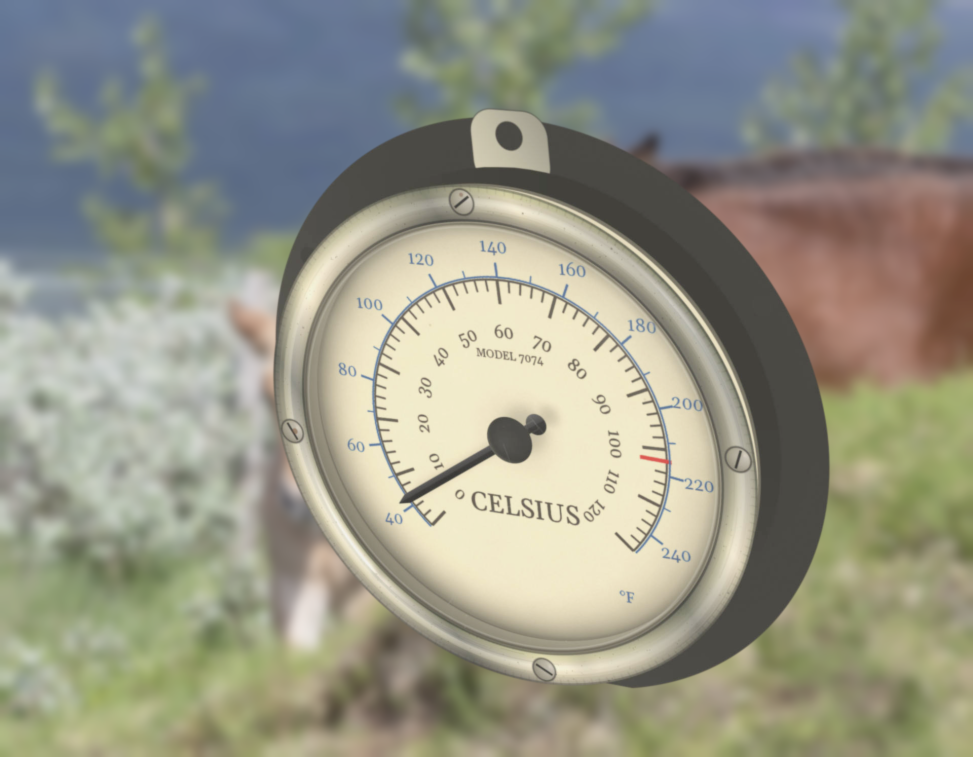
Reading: 6 °C
